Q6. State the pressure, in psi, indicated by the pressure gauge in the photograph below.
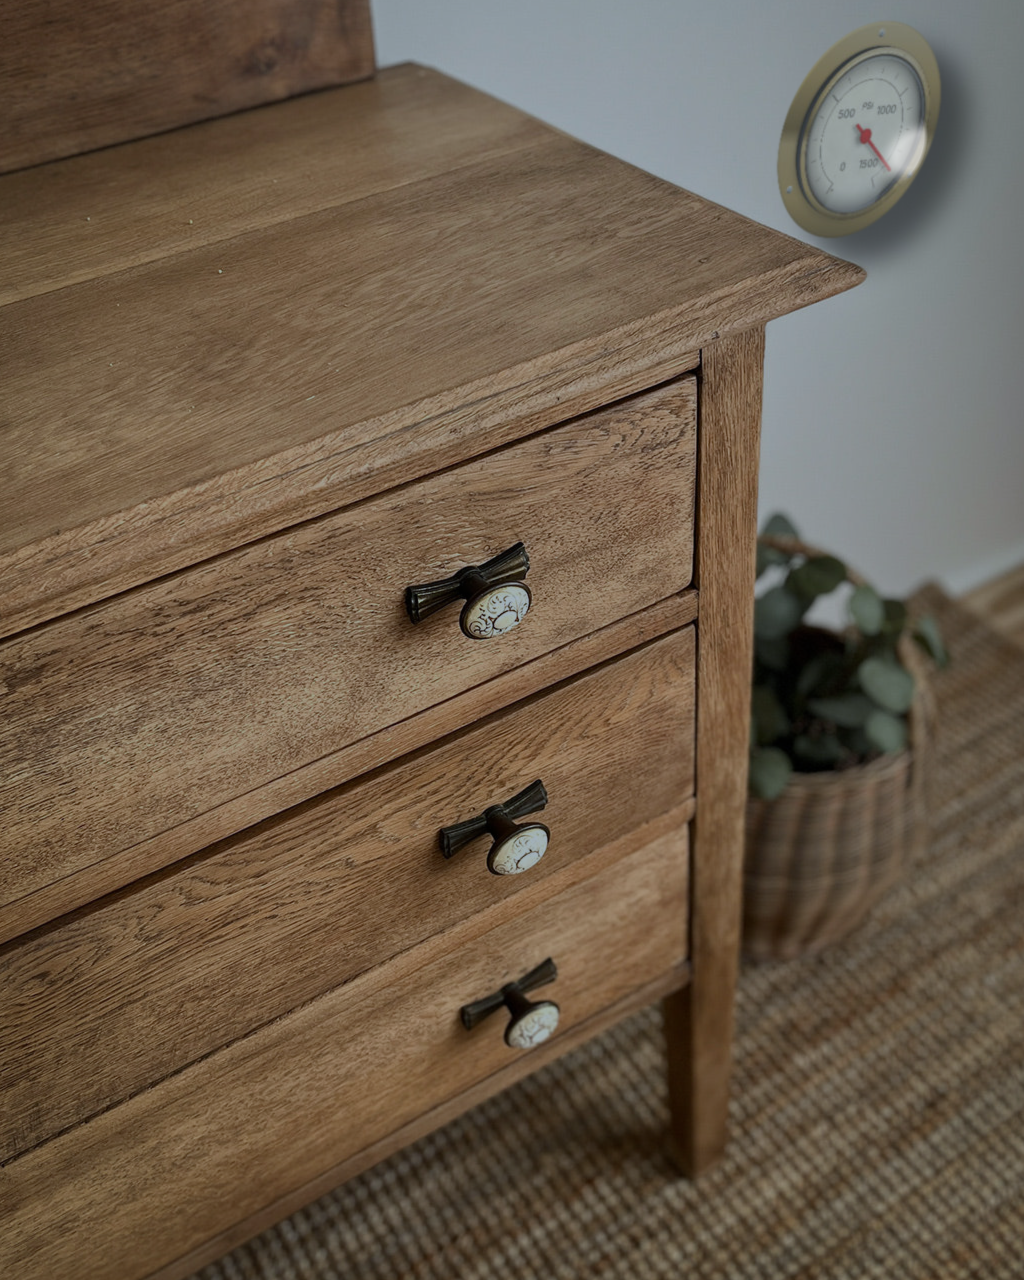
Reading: 1400 psi
